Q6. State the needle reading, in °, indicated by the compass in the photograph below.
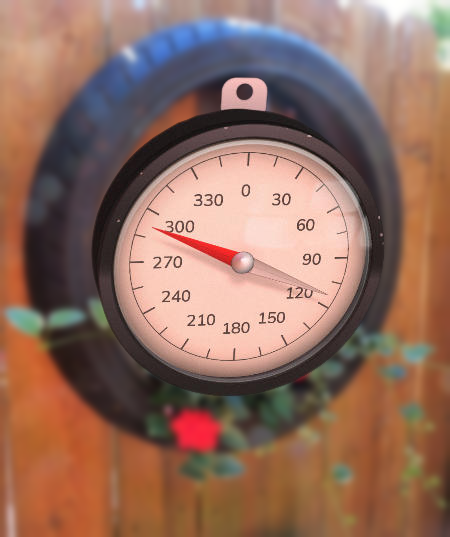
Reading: 292.5 °
